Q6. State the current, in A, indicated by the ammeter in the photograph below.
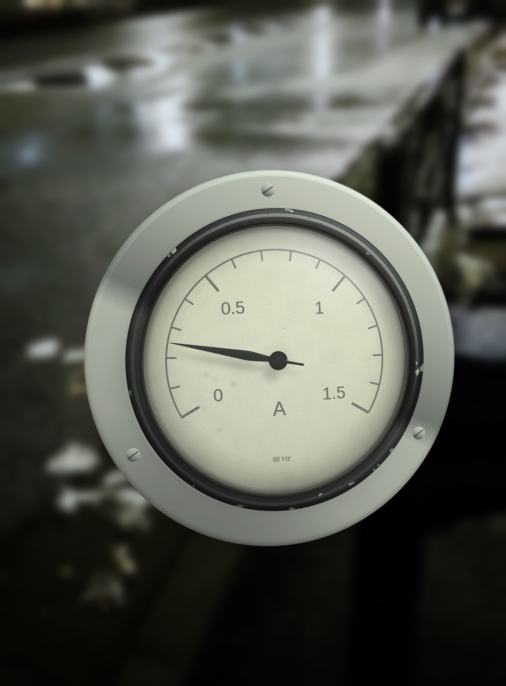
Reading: 0.25 A
